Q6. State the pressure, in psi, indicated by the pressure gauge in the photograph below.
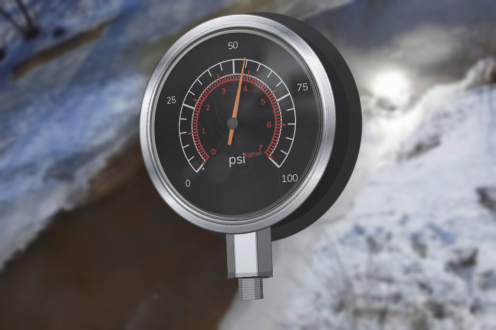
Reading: 55 psi
